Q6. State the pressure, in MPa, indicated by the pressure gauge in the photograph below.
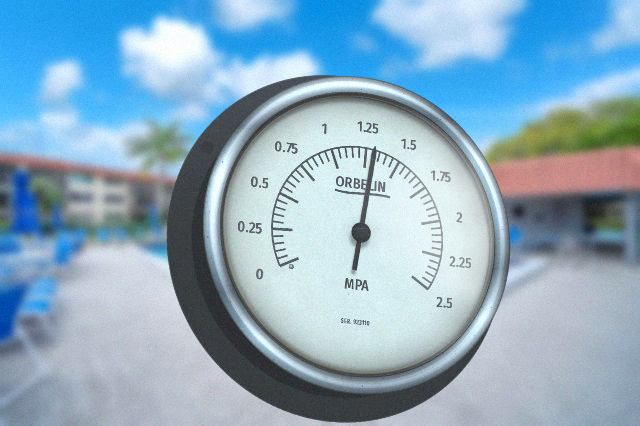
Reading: 1.3 MPa
